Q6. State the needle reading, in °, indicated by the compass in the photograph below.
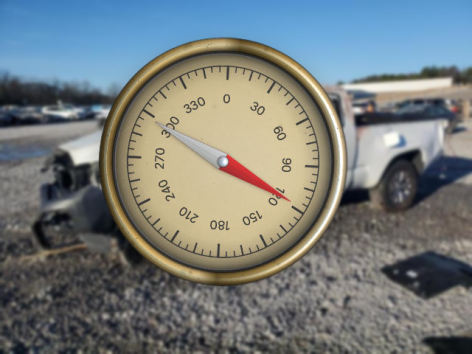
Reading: 117.5 °
